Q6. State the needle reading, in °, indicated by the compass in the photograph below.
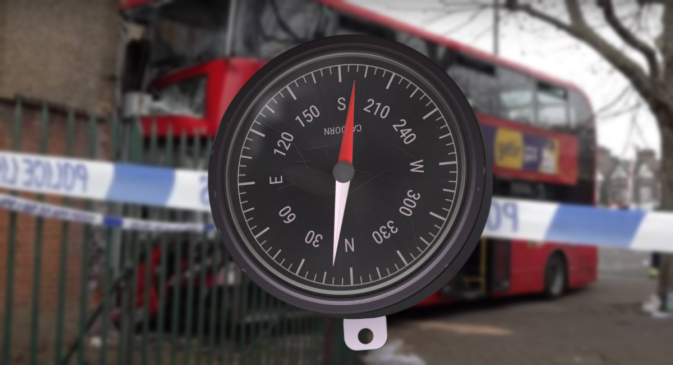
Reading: 190 °
